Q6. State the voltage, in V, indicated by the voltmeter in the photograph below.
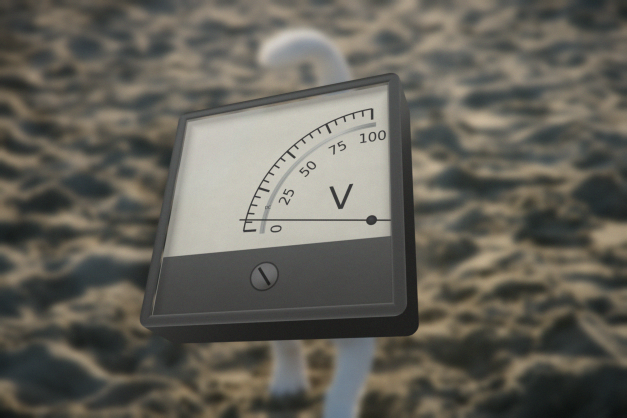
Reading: 5 V
